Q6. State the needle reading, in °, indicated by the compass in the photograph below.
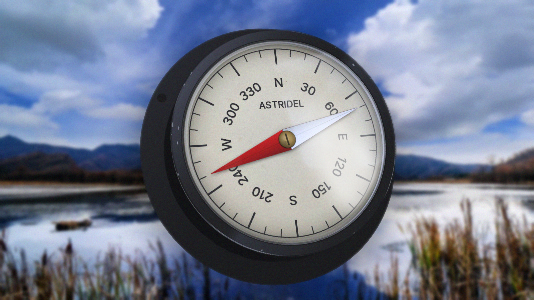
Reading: 250 °
